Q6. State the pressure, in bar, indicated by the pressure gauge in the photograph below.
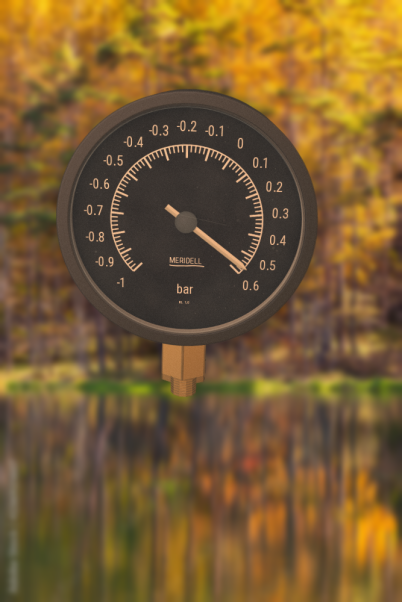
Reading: 0.56 bar
